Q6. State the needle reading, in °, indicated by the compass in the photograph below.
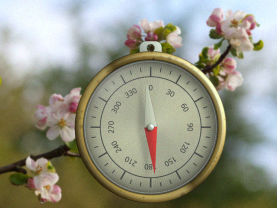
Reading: 175 °
